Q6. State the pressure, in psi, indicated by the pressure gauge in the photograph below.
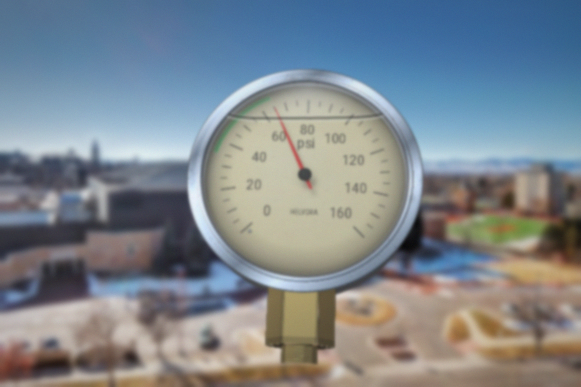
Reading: 65 psi
